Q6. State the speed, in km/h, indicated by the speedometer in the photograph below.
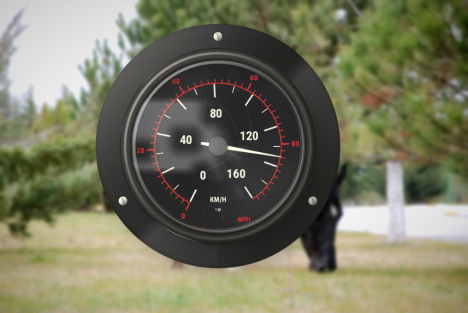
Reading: 135 km/h
